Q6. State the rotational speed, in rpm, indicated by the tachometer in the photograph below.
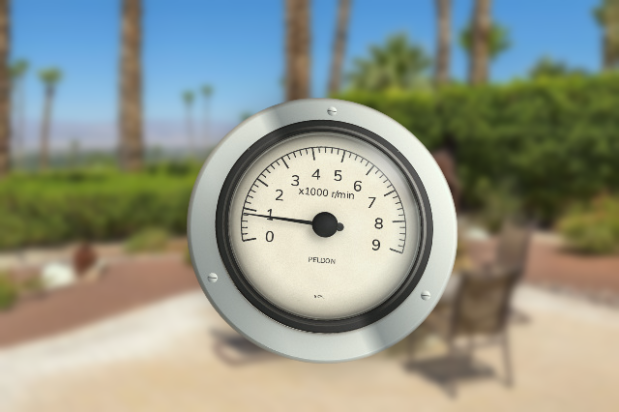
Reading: 800 rpm
